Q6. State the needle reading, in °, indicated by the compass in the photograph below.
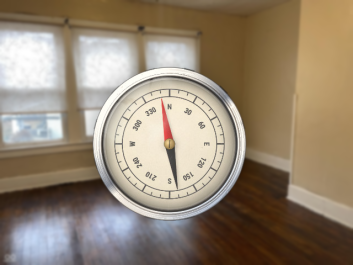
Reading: 350 °
